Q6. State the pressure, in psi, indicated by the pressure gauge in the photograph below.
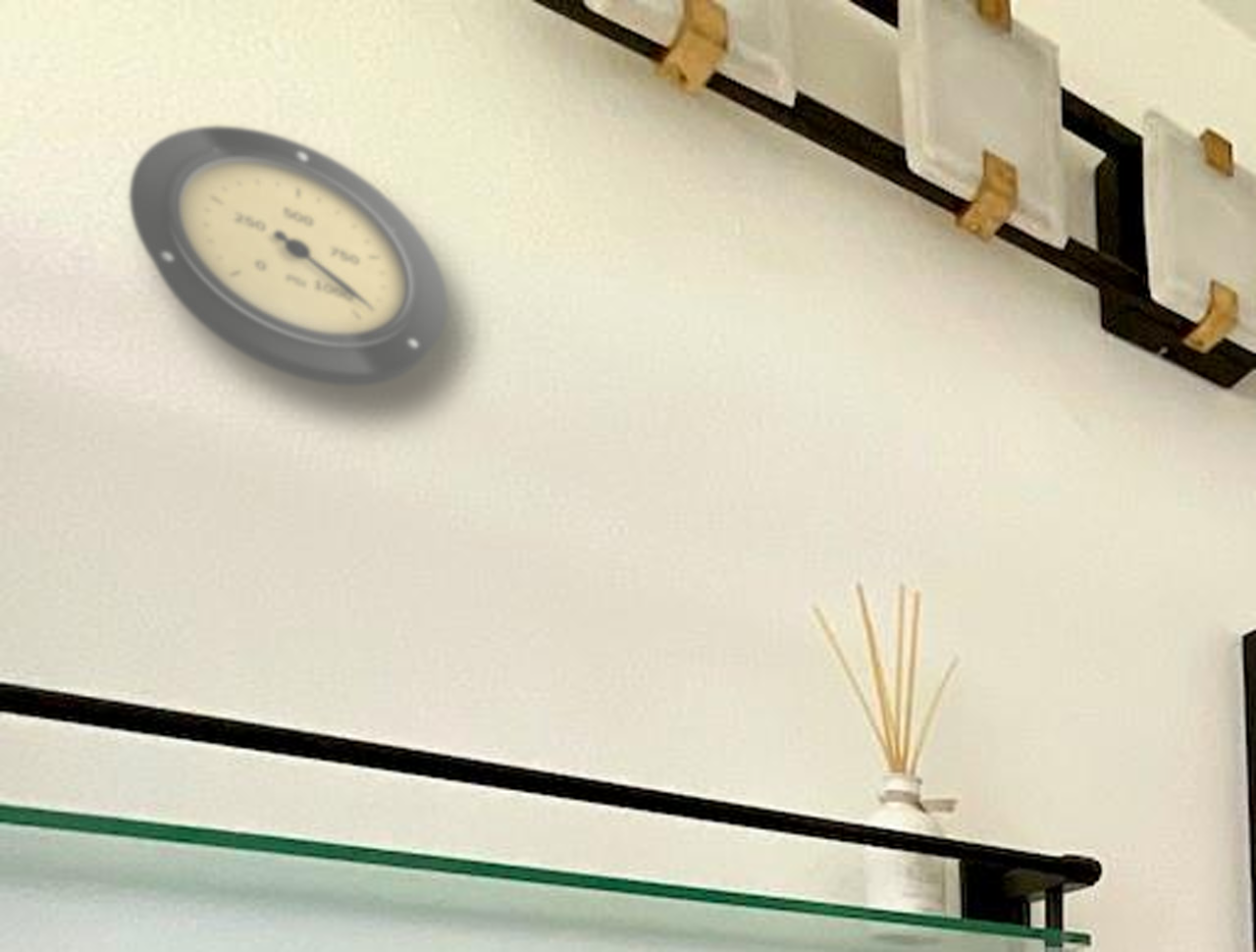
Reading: 950 psi
